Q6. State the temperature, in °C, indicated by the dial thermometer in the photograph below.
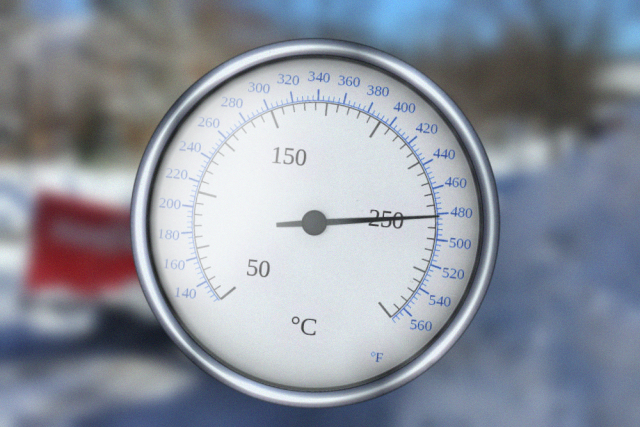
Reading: 250 °C
